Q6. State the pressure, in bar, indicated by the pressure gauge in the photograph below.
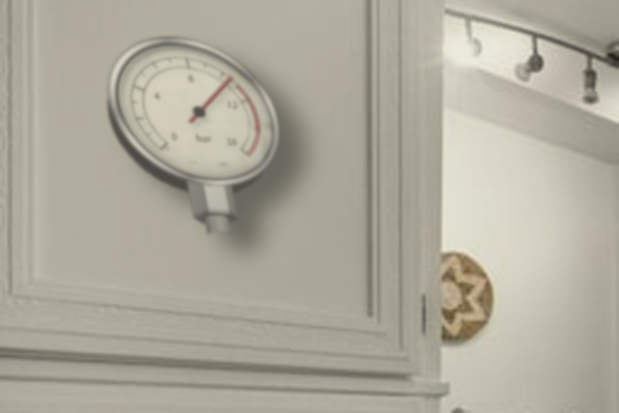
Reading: 10.5 bar
